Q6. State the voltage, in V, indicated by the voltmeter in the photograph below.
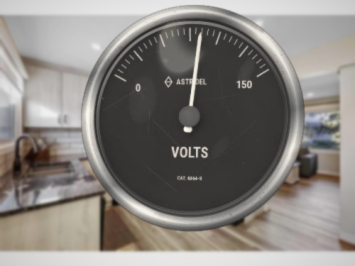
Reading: 85 V
